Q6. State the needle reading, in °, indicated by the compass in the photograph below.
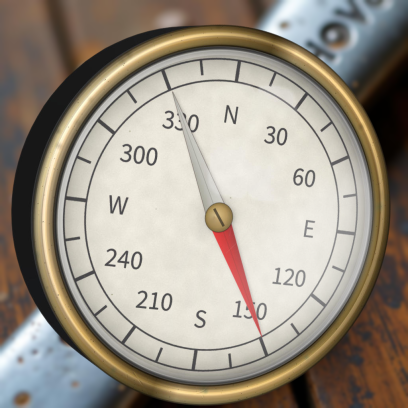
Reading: 150 °
